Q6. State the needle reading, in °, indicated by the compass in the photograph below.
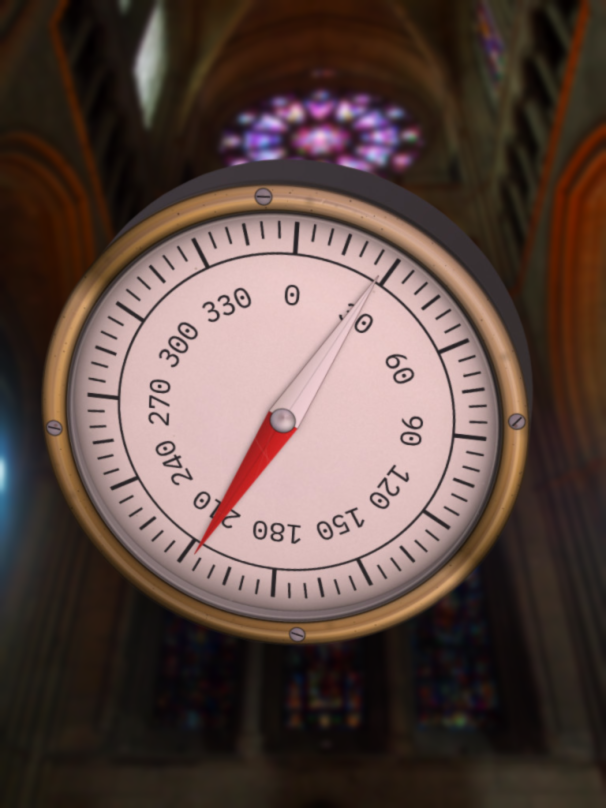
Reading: 207.5 °
